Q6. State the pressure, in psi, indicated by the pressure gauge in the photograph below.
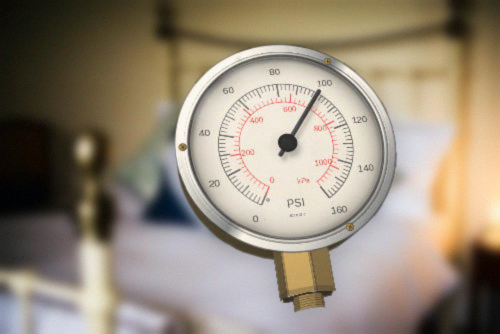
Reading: 100 psi
